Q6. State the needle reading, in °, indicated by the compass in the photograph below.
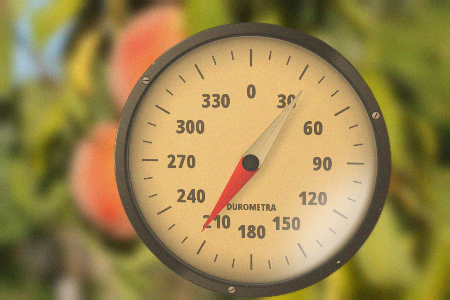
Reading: 215 °
